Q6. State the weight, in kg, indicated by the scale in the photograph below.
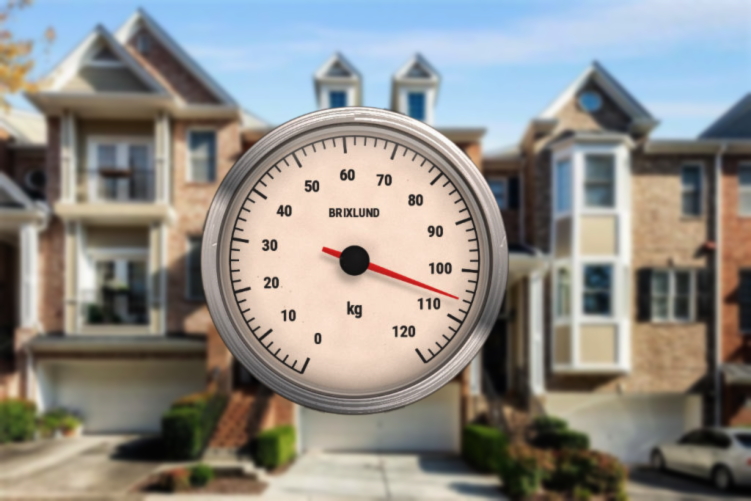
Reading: 106 kg
